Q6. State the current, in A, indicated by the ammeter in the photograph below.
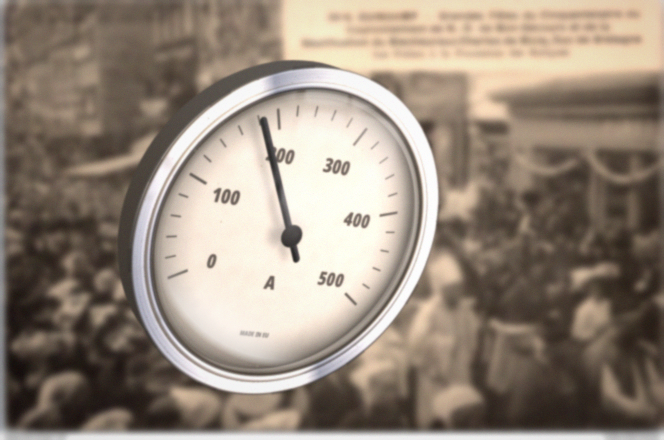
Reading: 180 A
